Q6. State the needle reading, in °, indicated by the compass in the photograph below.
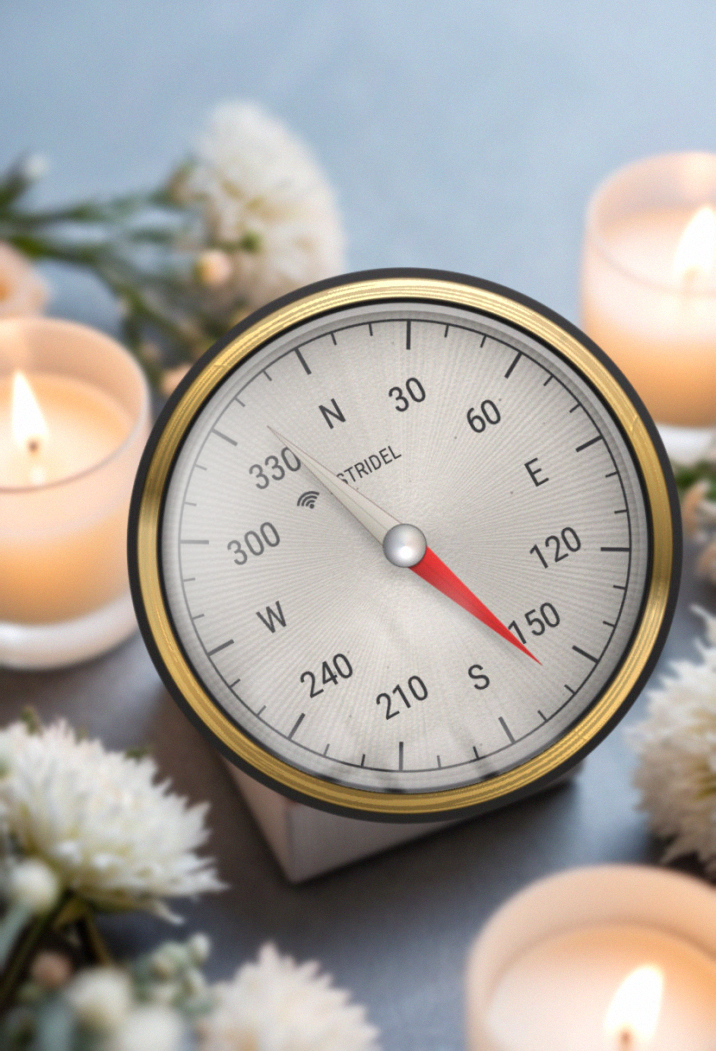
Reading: 160 °
